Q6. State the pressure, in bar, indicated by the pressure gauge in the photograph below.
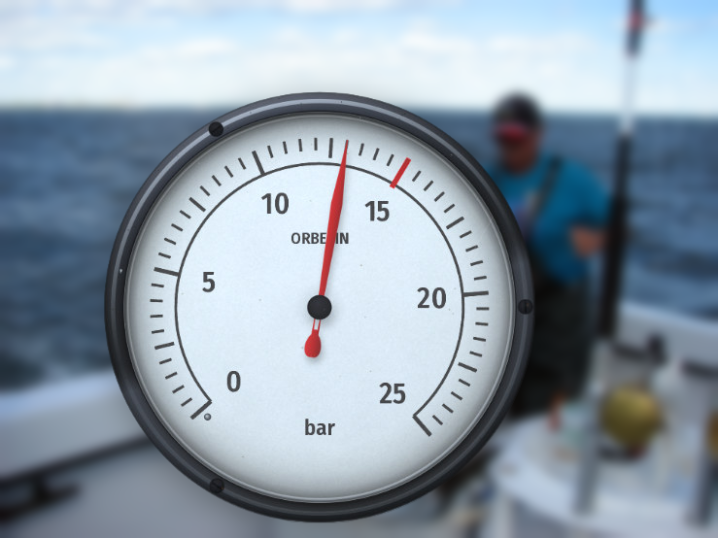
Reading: 13 bar
